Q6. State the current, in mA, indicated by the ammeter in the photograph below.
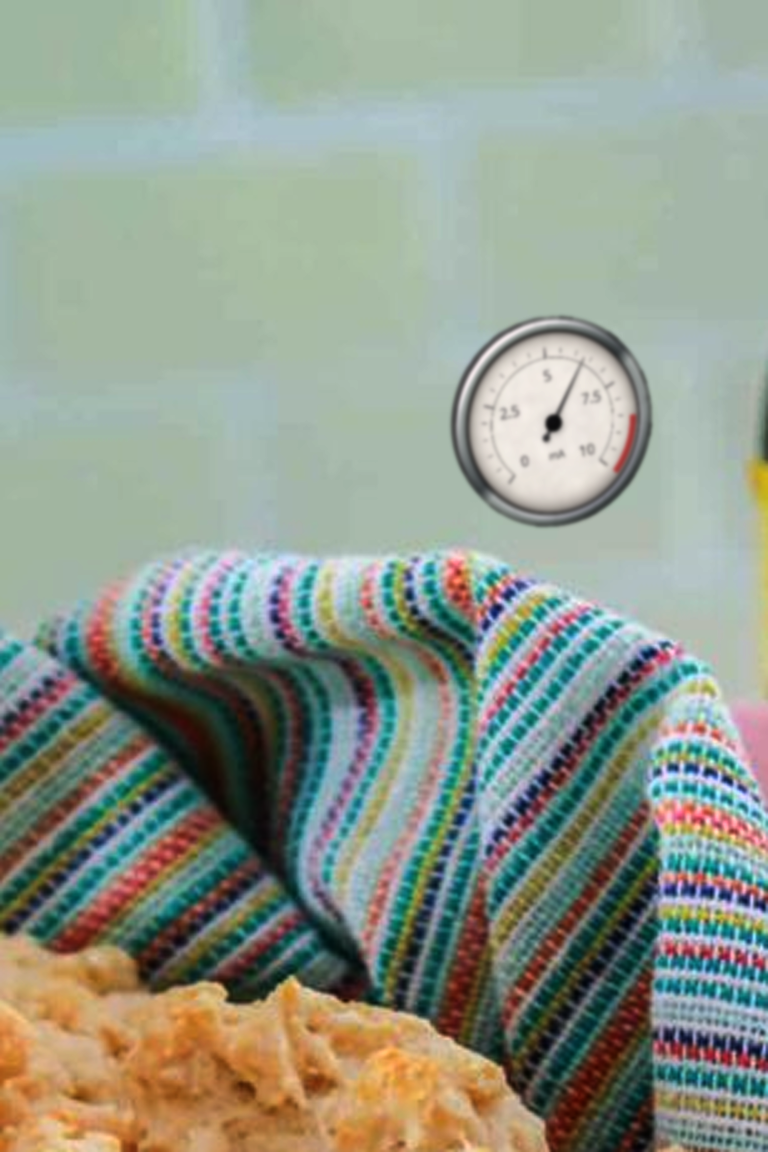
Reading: 6.25 mA
